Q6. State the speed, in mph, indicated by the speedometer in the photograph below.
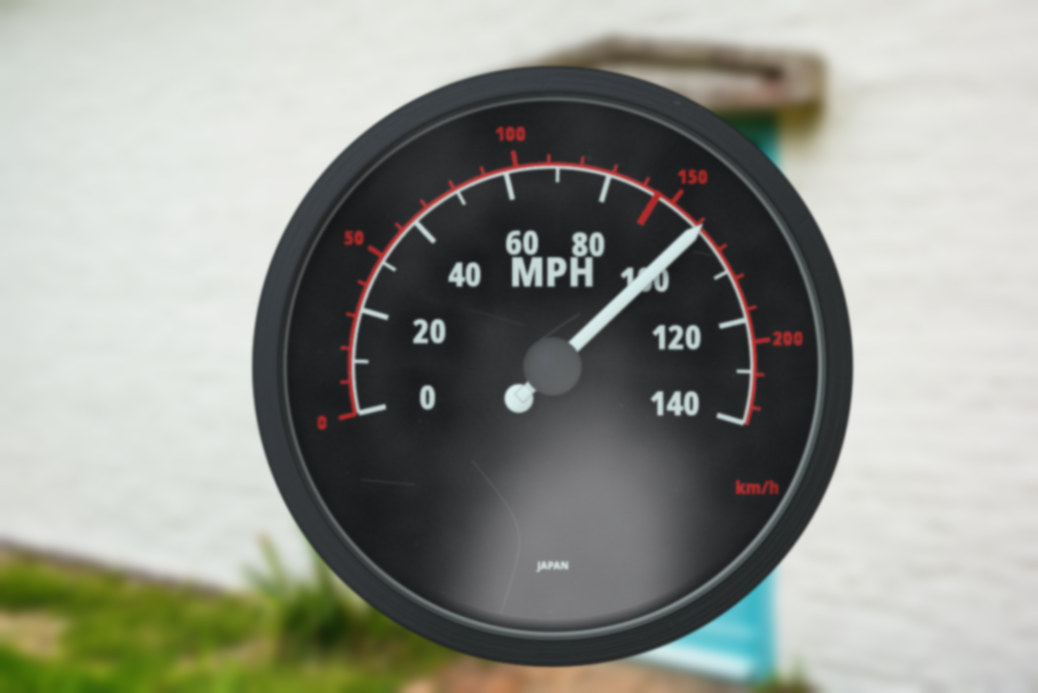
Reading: 100 mph
